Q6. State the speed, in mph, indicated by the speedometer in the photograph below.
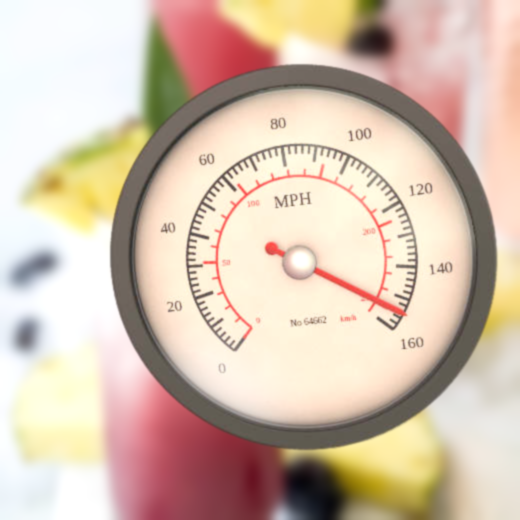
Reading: 154 mph
